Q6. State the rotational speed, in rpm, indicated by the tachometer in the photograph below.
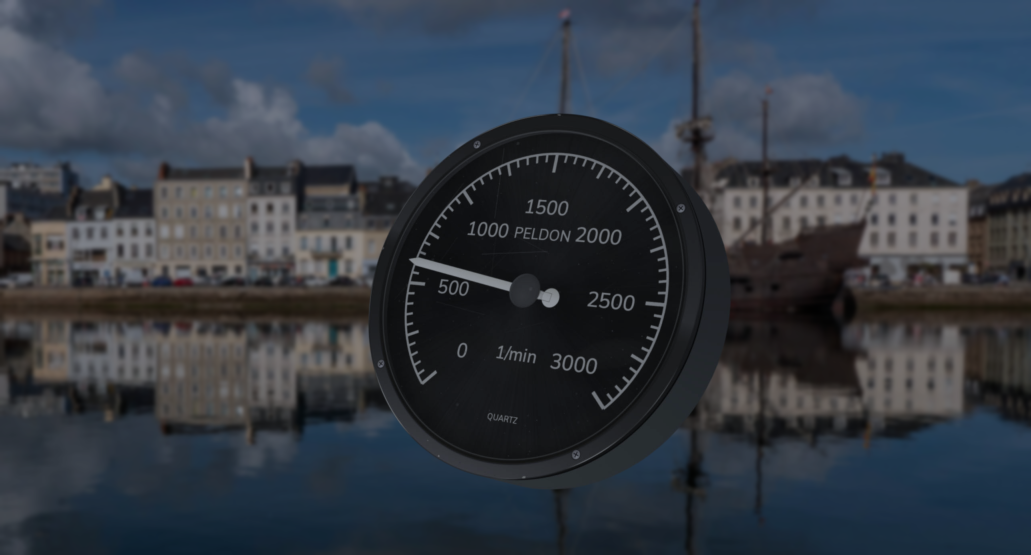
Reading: 600 rpm
